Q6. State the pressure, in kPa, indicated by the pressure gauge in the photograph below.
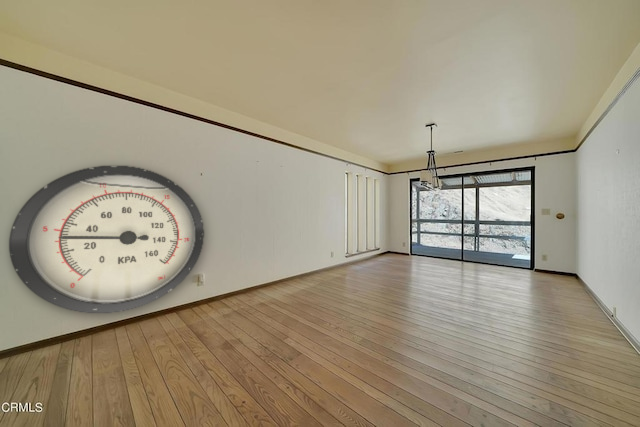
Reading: 30 kPa
